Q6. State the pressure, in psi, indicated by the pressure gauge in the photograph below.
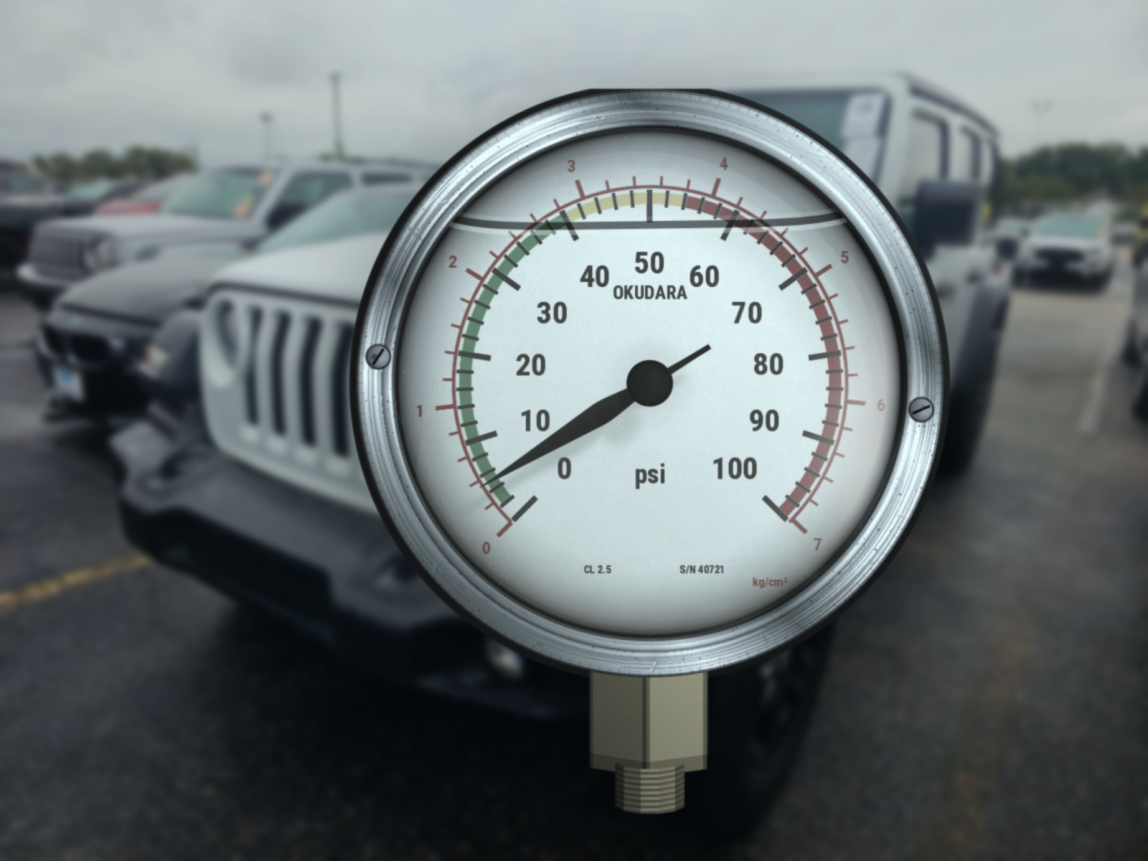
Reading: 5 psi
